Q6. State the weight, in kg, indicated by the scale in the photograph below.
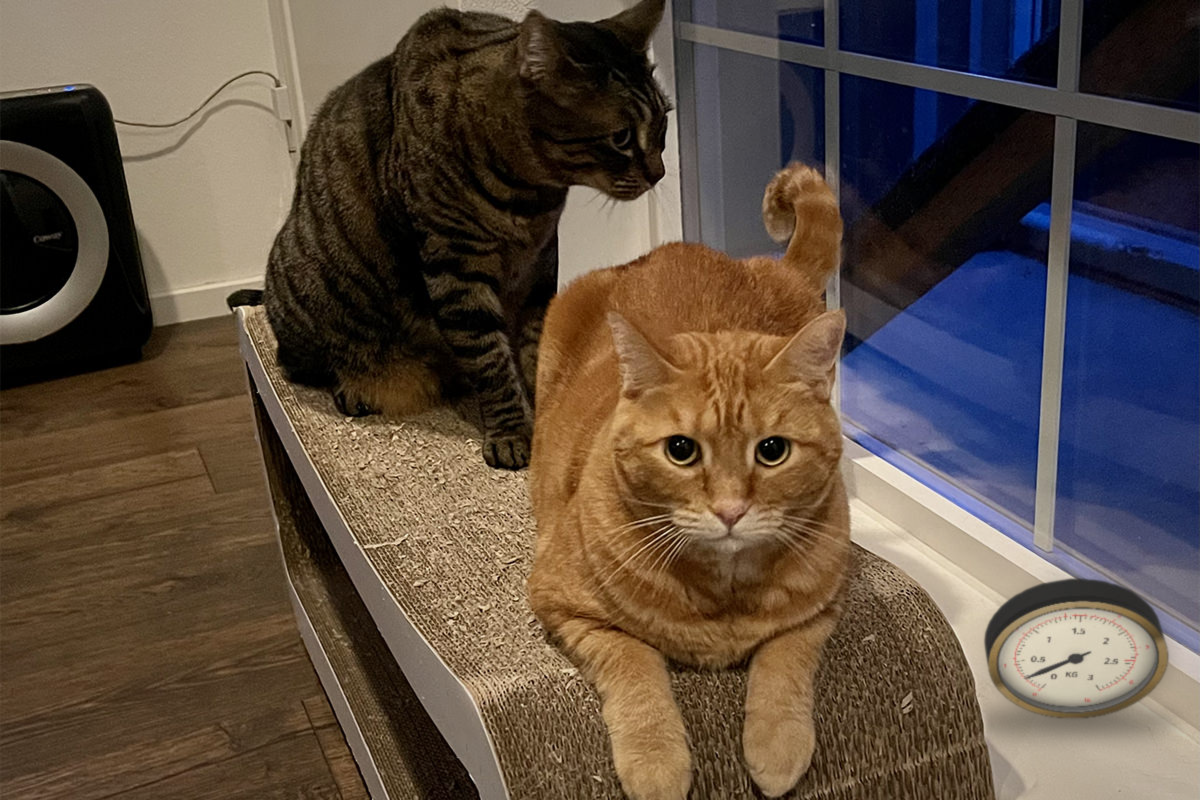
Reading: 0.25 kg
